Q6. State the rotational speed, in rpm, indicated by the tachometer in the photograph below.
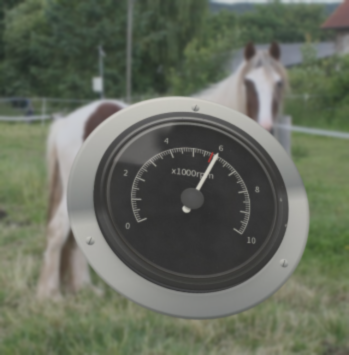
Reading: 6000 rpm
